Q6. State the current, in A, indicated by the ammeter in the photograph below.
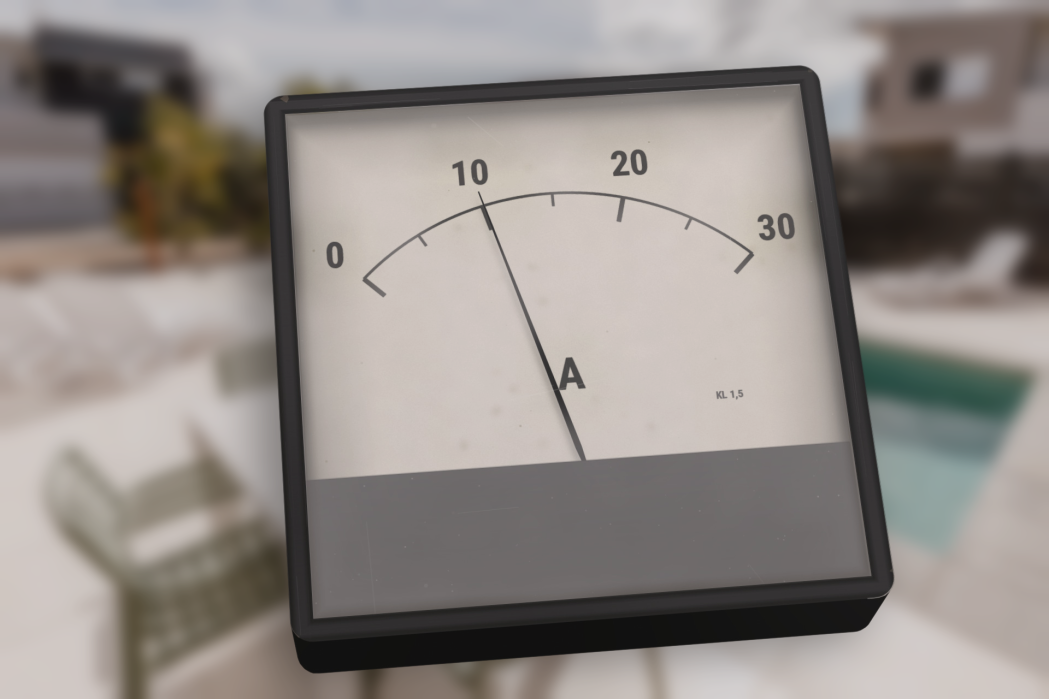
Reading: 10 A
